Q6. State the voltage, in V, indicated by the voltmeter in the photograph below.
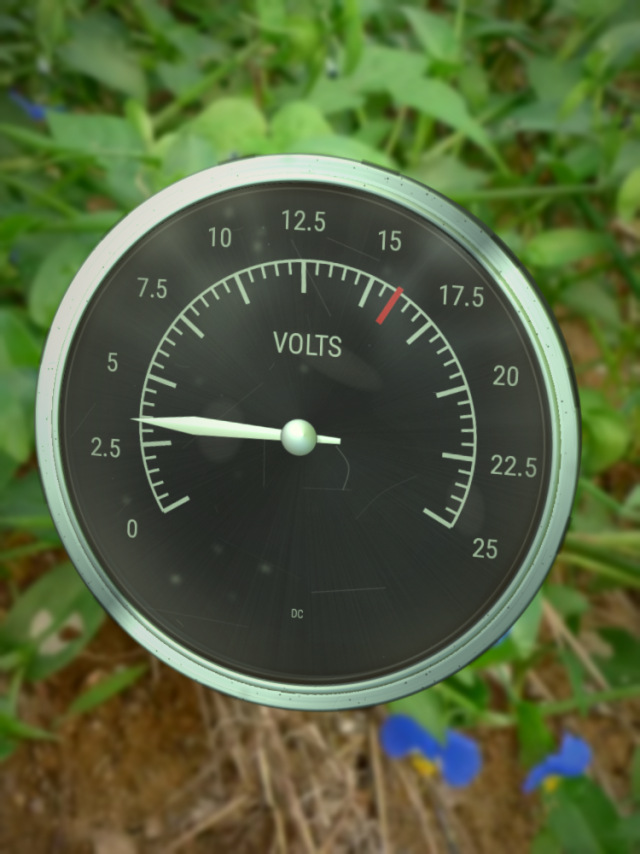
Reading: 3.5 V
